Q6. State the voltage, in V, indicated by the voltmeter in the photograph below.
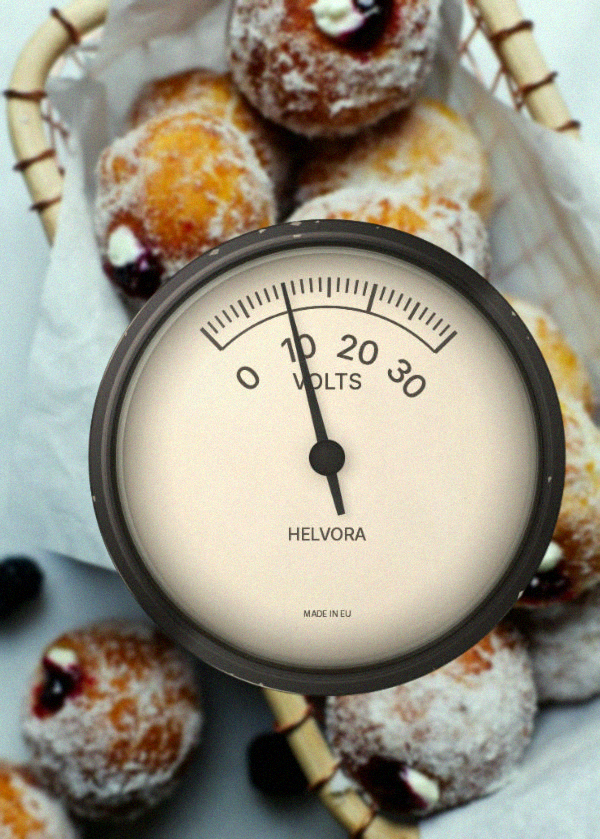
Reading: 10 V
